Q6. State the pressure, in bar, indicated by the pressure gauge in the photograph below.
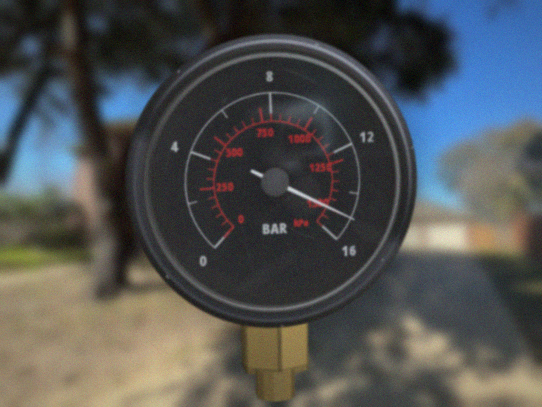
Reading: 15 bar
